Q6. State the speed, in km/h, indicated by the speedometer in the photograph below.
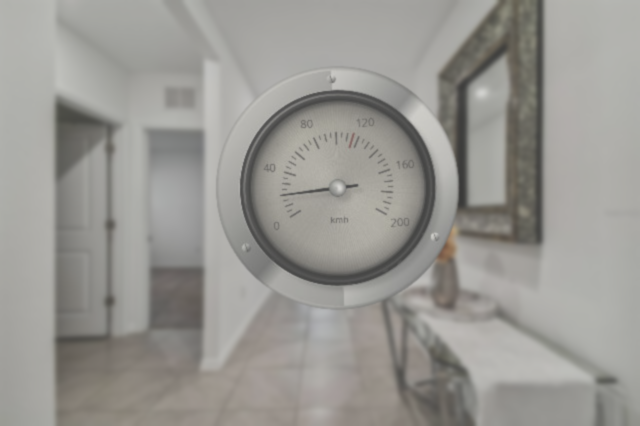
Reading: 20 km/h
